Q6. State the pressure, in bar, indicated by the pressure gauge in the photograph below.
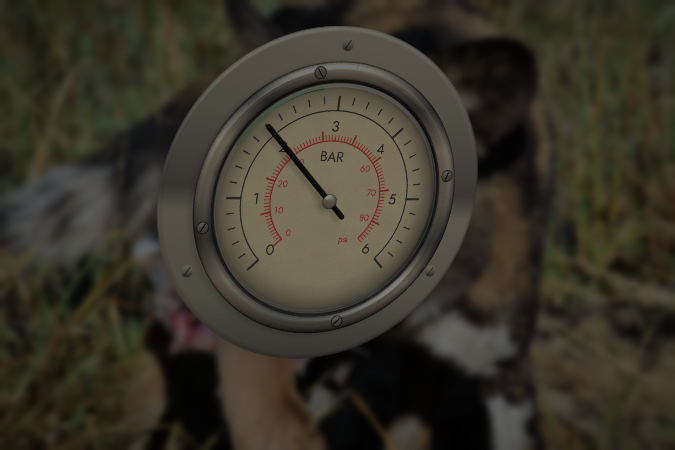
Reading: 2 bar
